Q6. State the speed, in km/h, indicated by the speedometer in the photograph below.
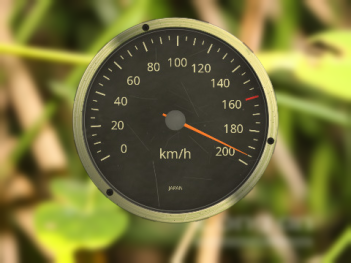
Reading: 195 km/h
